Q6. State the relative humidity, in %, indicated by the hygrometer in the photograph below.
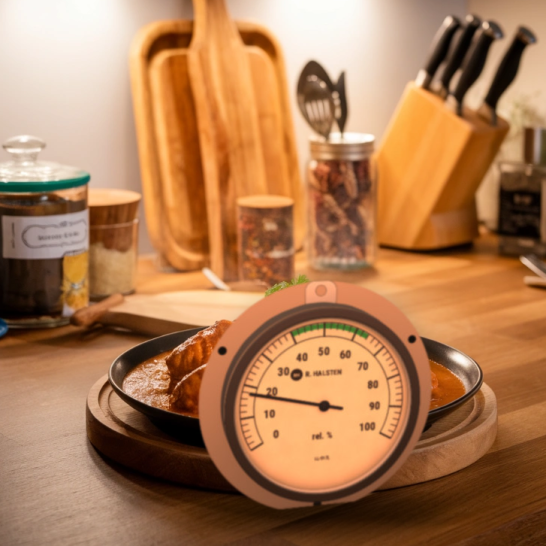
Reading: 18 %
